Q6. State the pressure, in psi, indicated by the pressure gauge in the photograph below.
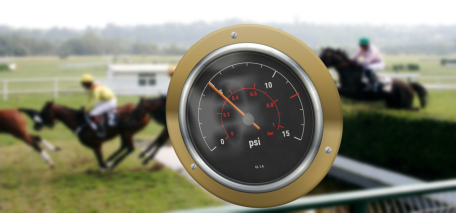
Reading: 5 psi
